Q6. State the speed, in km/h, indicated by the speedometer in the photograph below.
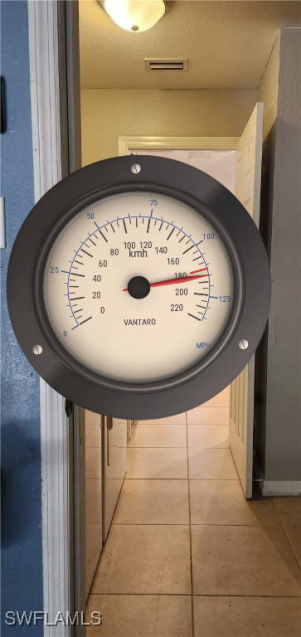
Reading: 185 km/h
